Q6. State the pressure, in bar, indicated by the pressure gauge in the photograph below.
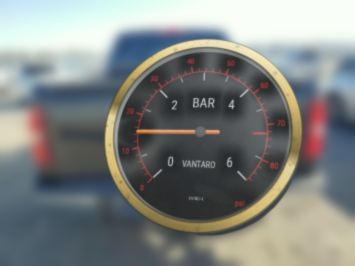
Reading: 1 bar
